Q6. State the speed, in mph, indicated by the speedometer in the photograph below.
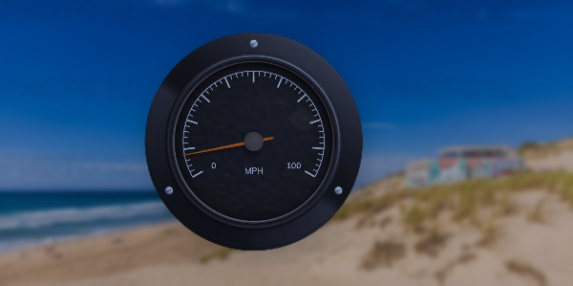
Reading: 8 mph
